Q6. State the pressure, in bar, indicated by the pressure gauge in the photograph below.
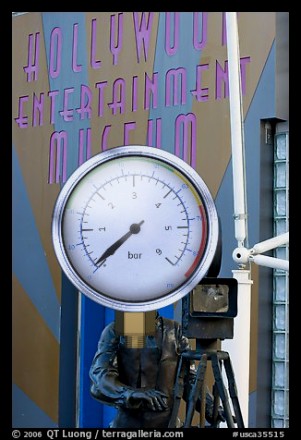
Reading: 0.1 bar
